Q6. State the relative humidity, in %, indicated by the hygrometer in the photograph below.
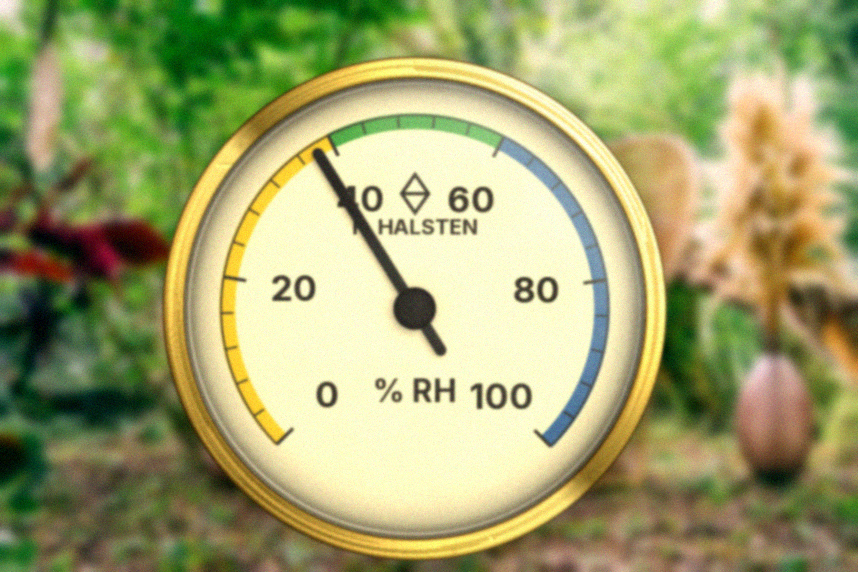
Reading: 38 %
